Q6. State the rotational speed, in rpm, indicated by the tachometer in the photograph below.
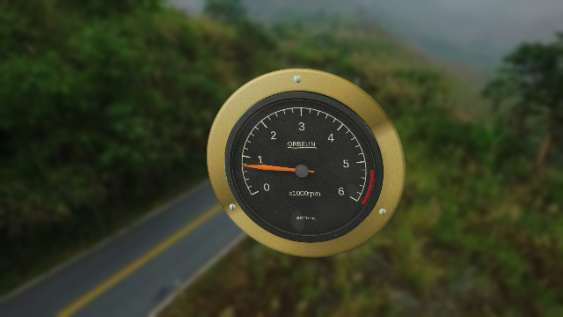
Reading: 800 rpm
